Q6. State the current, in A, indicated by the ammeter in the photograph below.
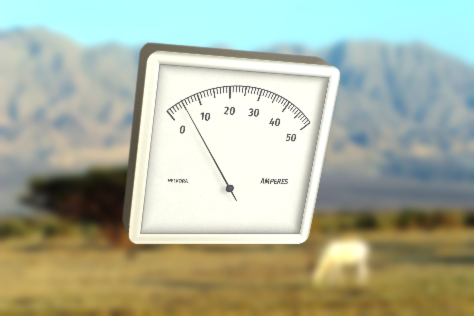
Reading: 5 A
